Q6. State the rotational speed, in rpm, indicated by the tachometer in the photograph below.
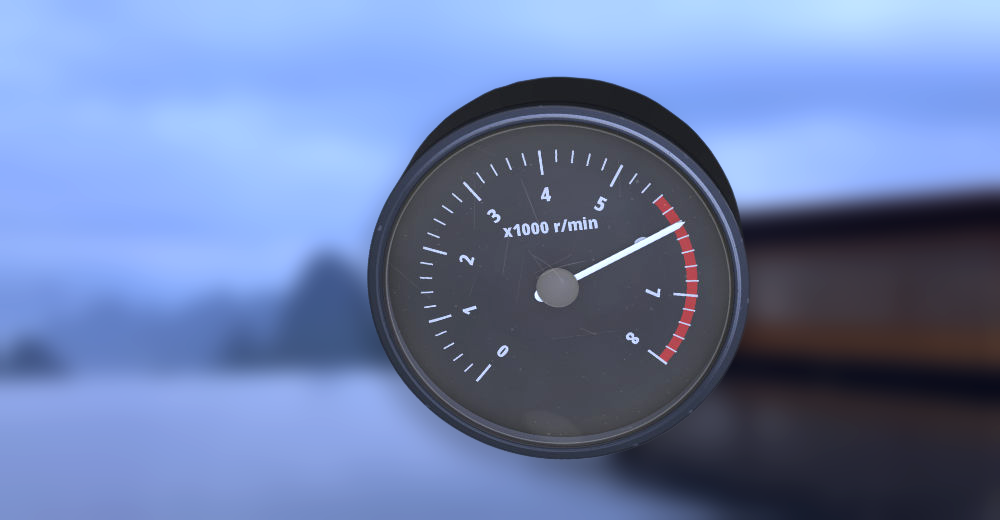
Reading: 6000 rpm
